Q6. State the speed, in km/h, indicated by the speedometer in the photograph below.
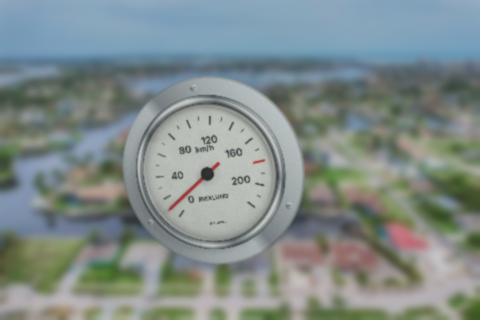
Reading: 10 km/h
